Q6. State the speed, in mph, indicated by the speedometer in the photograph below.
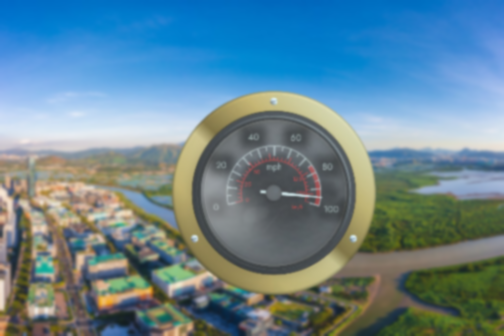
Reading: 95 mph
